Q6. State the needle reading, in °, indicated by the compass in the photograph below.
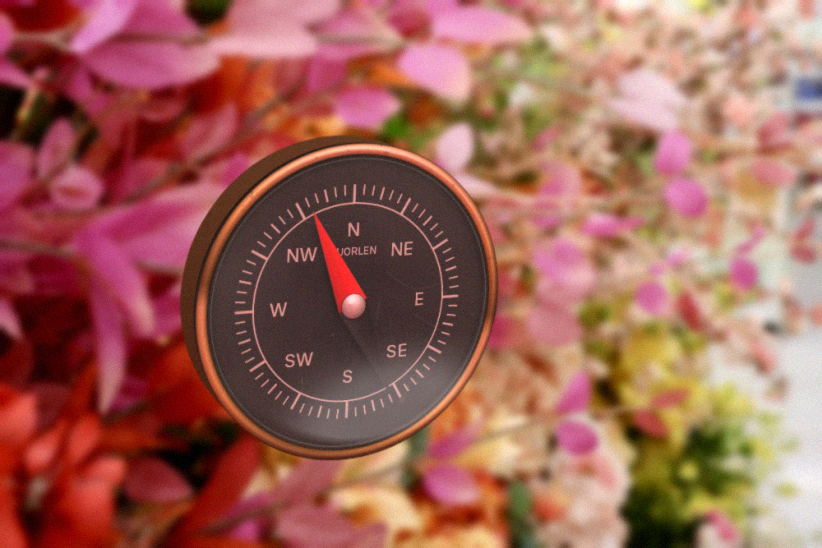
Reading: 335 °
